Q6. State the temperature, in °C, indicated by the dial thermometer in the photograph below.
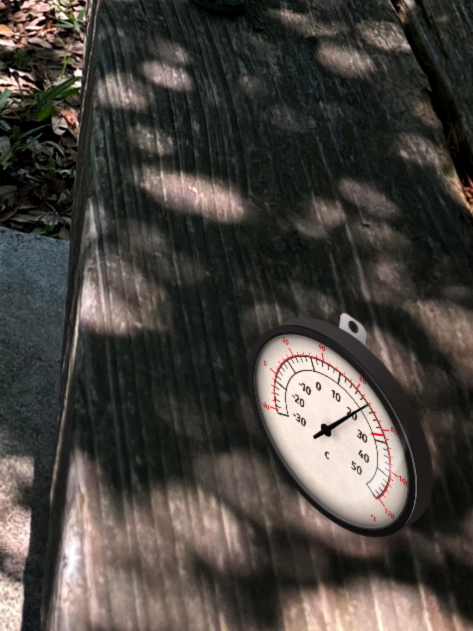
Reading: 20 °C
